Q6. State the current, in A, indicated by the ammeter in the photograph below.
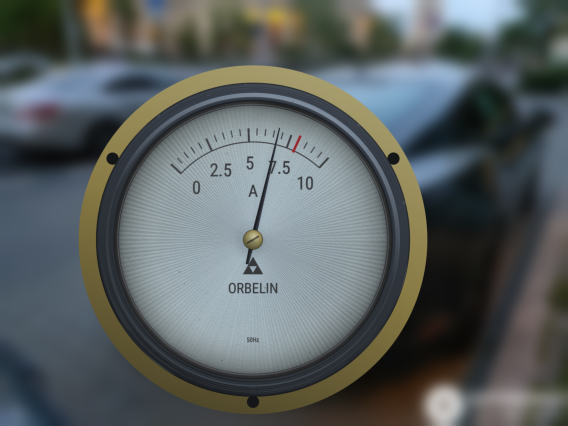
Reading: 6.75 A
